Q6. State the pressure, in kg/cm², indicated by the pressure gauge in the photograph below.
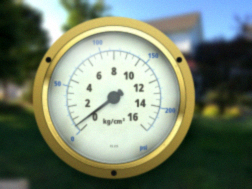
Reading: 0.5 kg/cm²
